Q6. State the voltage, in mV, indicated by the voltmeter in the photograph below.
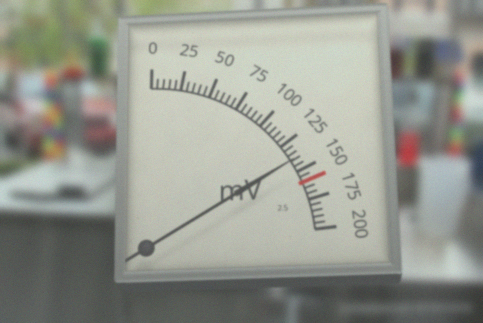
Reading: 140 mV
